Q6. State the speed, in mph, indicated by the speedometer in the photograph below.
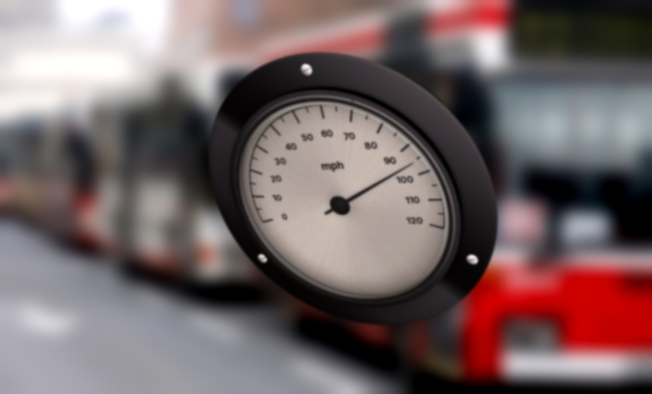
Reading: 95 mph
